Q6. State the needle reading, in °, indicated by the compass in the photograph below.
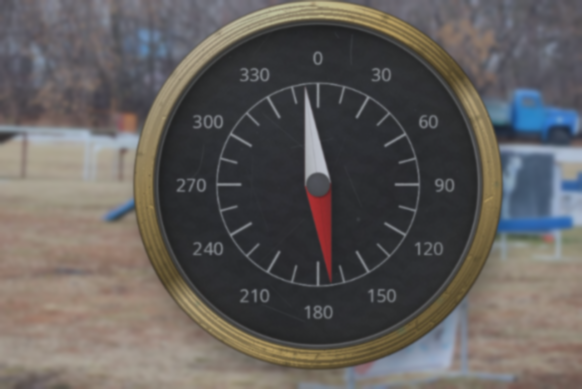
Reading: 172.5 °
